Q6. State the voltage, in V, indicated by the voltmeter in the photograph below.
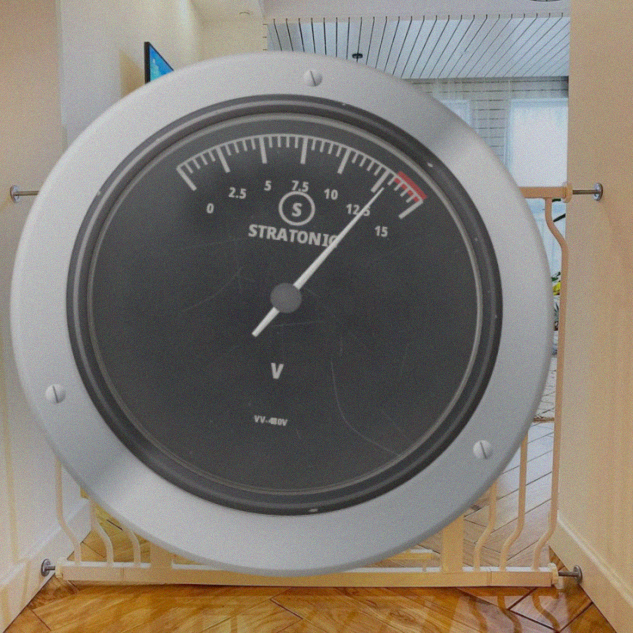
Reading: 13 V
